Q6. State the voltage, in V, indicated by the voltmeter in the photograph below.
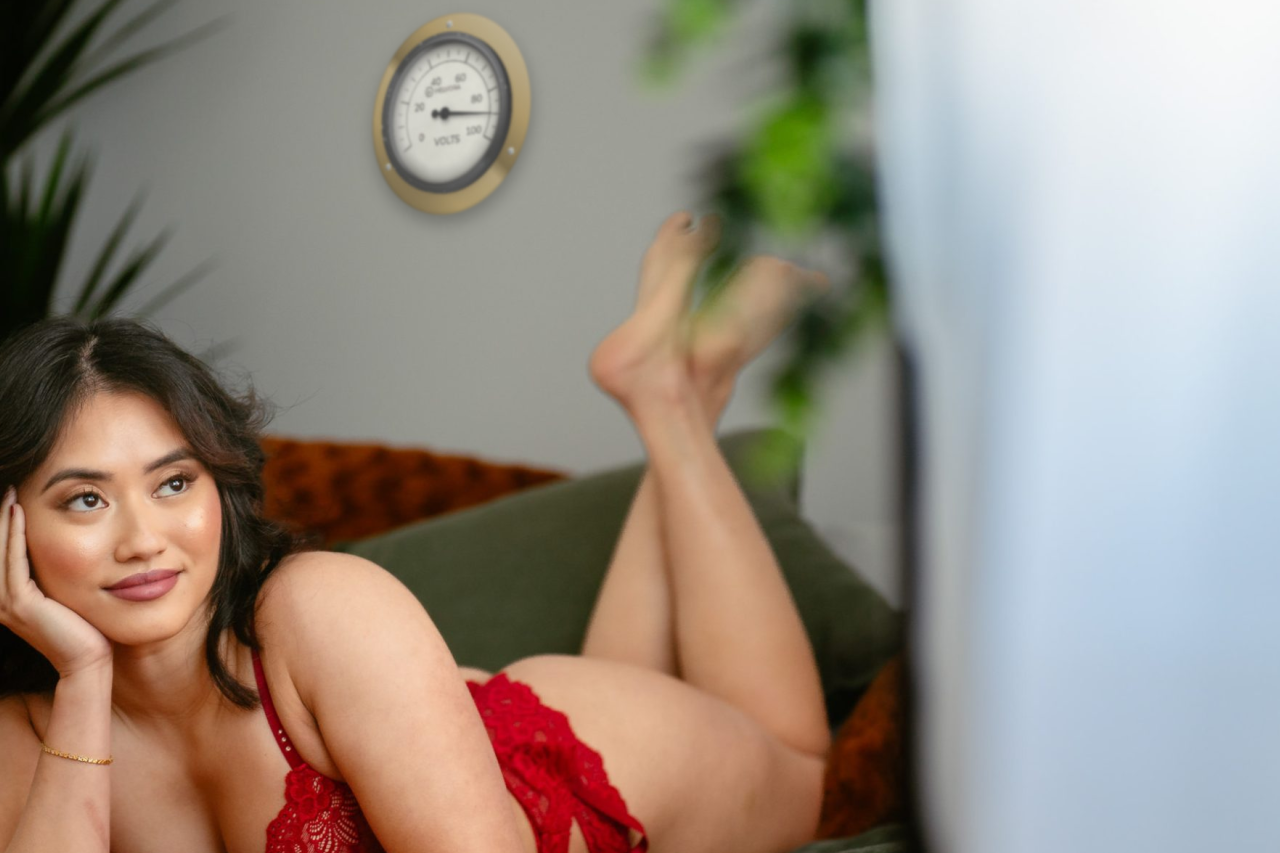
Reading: 90 V
